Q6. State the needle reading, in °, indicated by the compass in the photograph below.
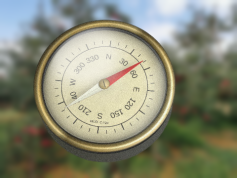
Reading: 50 °
